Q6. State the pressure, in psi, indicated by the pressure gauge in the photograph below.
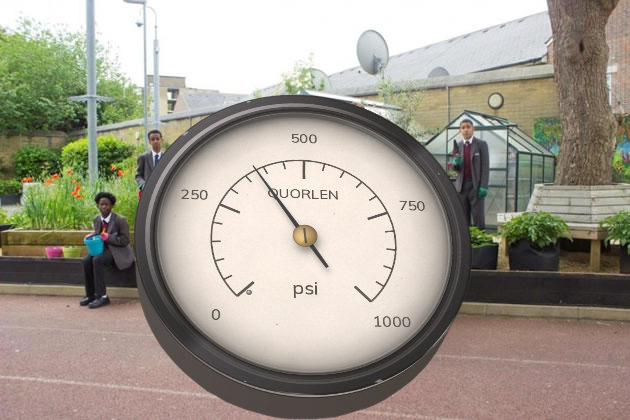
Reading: 375 psi
